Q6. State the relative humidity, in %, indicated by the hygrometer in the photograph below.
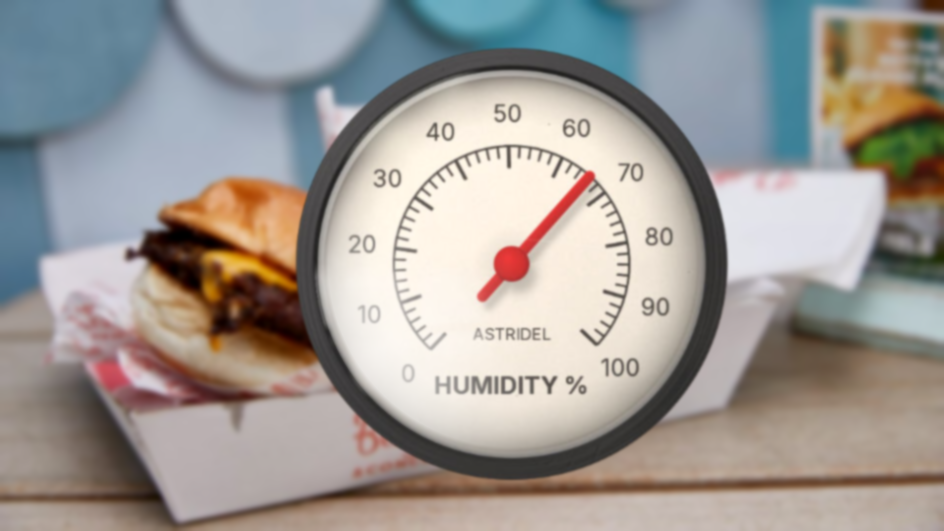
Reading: 66 %
